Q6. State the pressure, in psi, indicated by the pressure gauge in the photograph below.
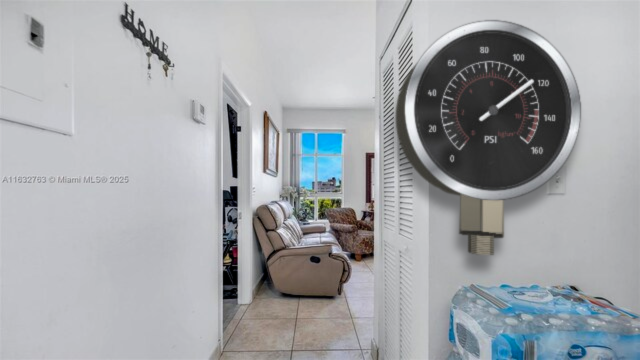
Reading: 115 psi
